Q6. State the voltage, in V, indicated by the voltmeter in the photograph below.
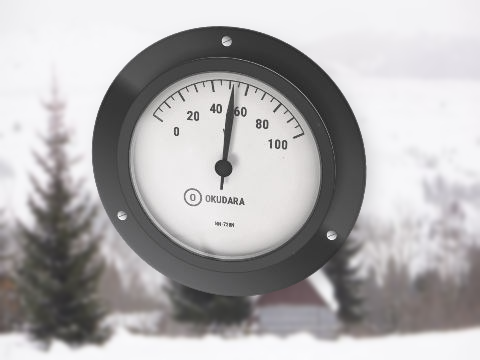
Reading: 52.5 V
